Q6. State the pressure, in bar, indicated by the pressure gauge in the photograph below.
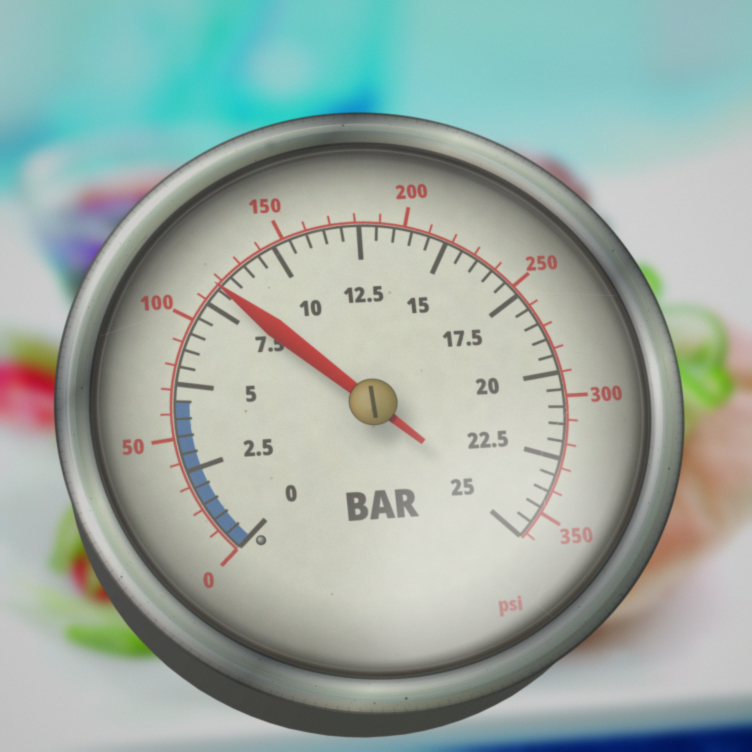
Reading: 8 bar
